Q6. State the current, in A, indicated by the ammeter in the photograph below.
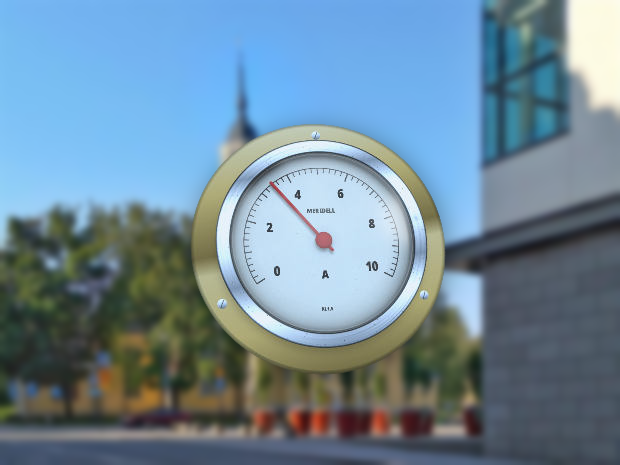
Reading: 3.4 A
